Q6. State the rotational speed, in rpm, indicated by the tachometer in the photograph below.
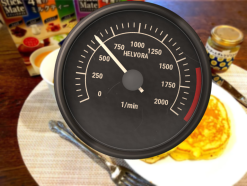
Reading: 600 rpm
